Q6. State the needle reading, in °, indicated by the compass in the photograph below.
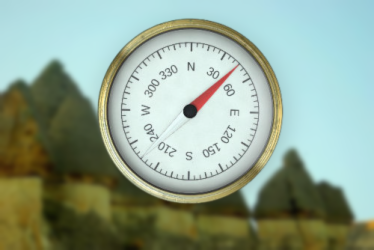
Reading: 45 °
